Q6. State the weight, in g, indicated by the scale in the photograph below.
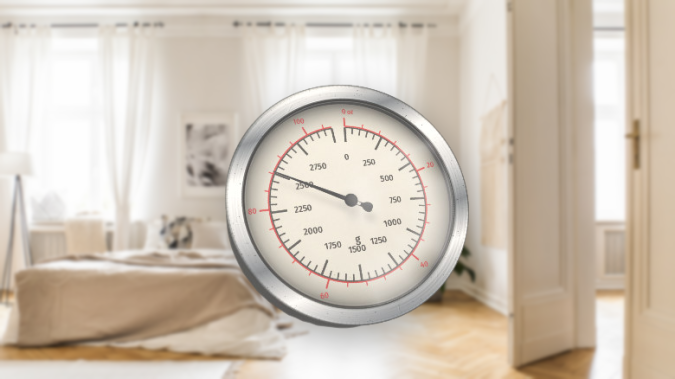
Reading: 2500 g
